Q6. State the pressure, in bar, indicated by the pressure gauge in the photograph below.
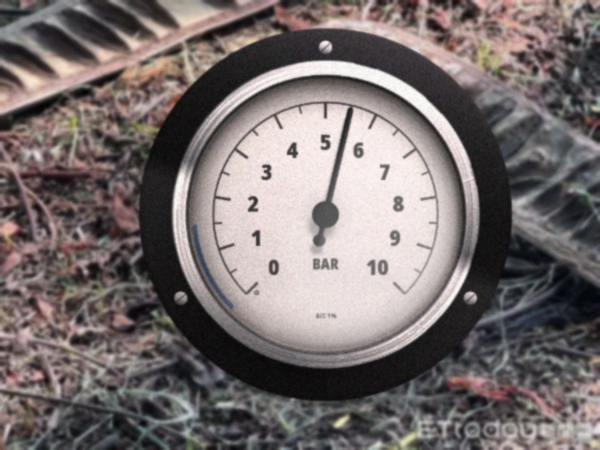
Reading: 5.5 bar
